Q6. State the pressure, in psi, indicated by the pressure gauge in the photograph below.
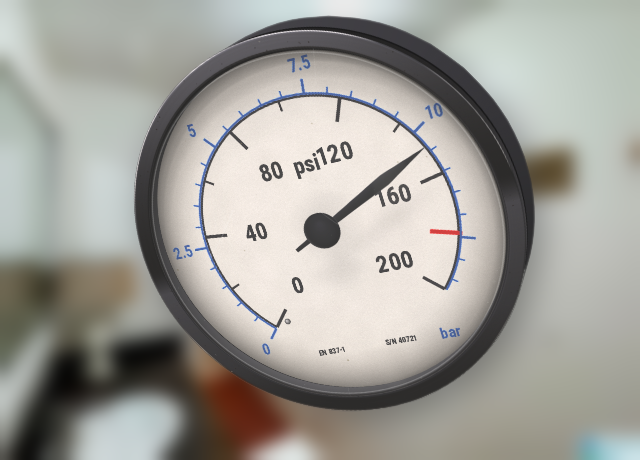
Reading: 150 psi
